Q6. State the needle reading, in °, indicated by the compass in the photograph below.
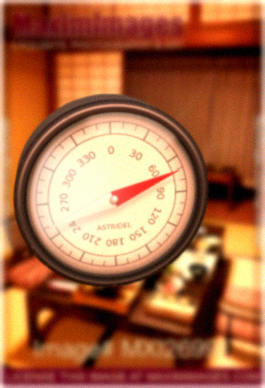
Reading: 70 °
